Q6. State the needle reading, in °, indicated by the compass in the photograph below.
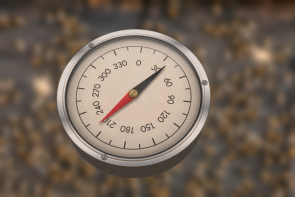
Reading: 217.5 °
